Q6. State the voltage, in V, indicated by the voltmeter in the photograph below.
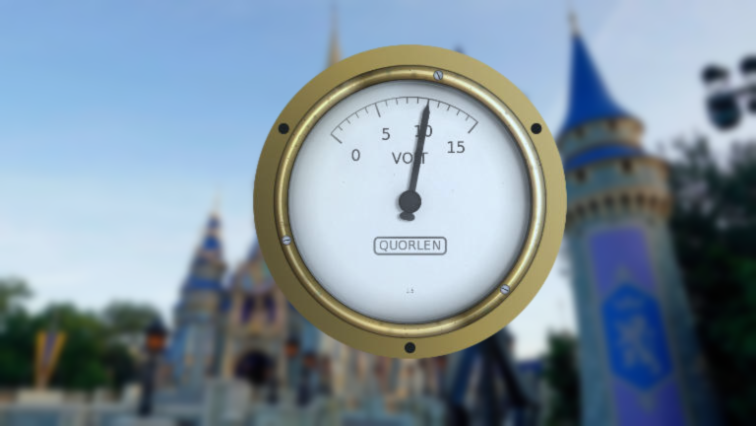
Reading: 10 V
